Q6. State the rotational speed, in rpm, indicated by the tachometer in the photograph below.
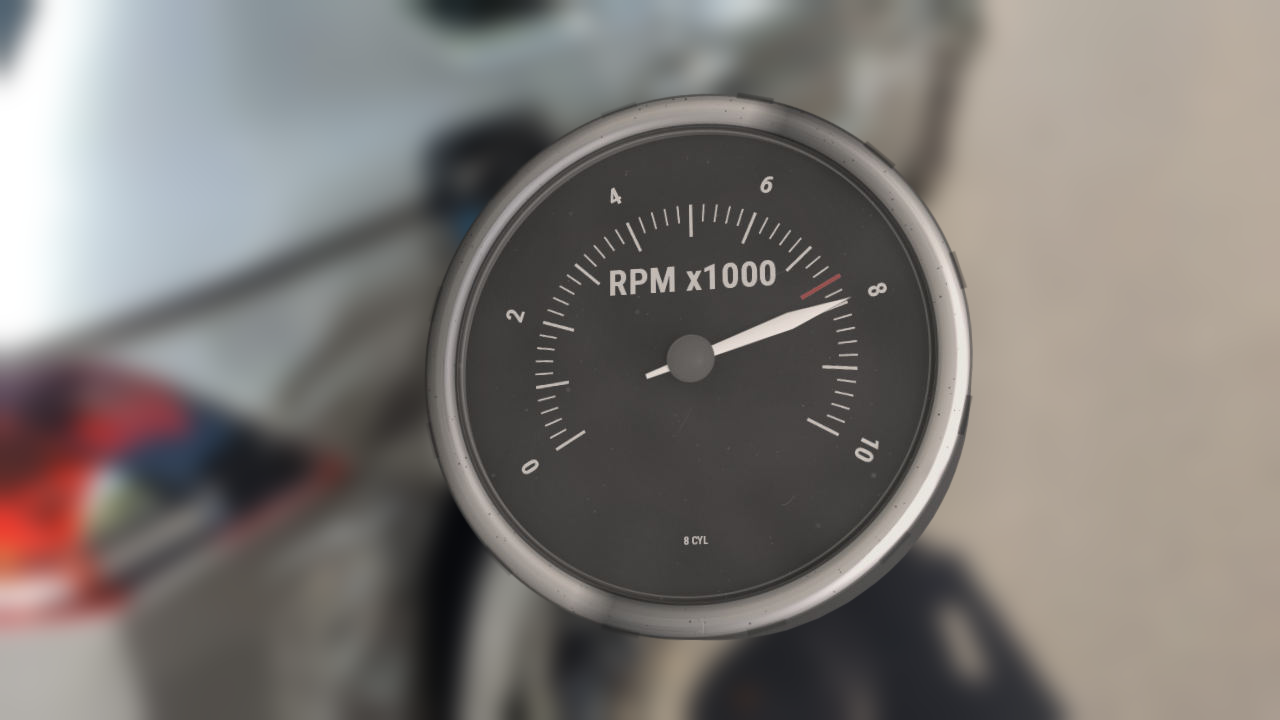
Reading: 8000 rpm
